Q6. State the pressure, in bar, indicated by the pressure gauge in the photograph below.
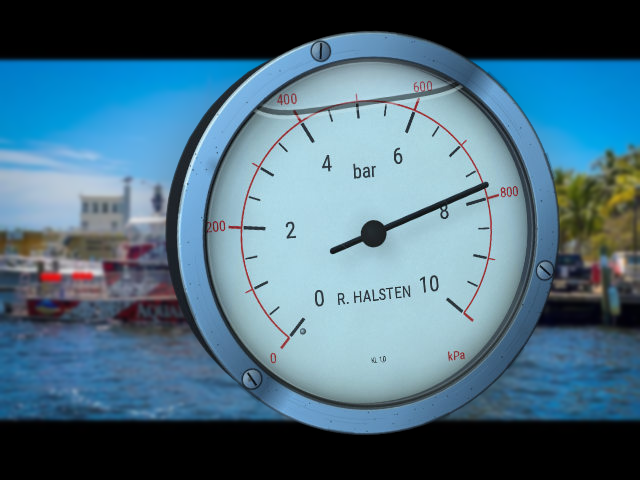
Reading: 7.75 bar
